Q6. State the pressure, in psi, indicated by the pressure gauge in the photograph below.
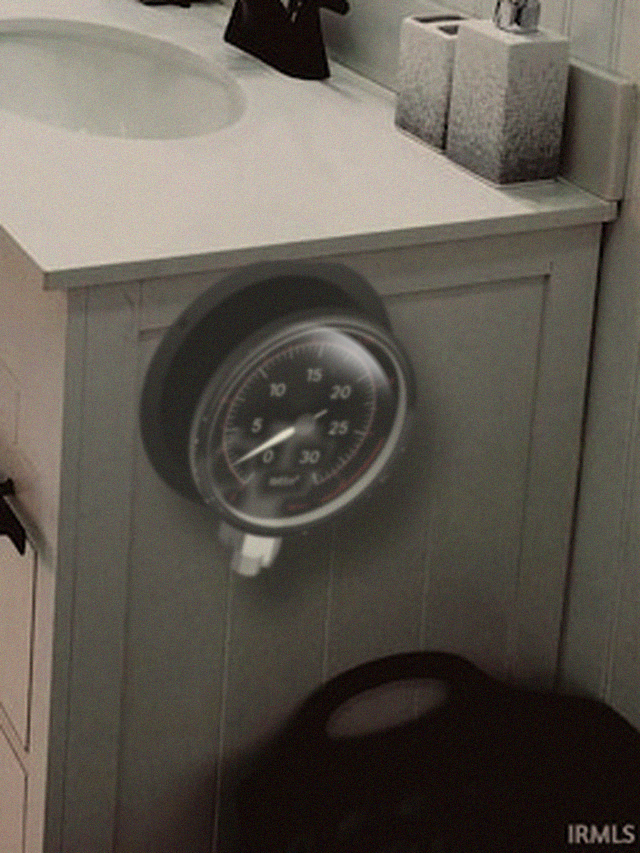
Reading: 2.5 psi
